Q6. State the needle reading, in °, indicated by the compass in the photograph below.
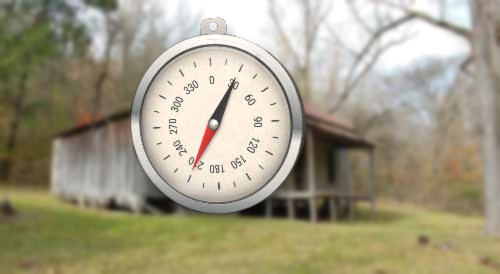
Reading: 210 °
